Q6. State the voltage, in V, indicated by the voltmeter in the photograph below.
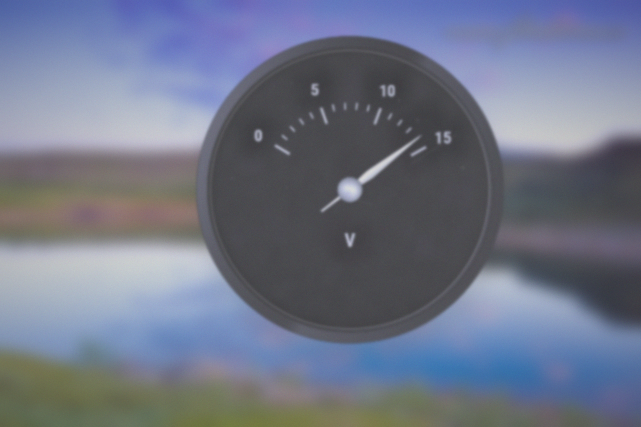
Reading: 14 V
